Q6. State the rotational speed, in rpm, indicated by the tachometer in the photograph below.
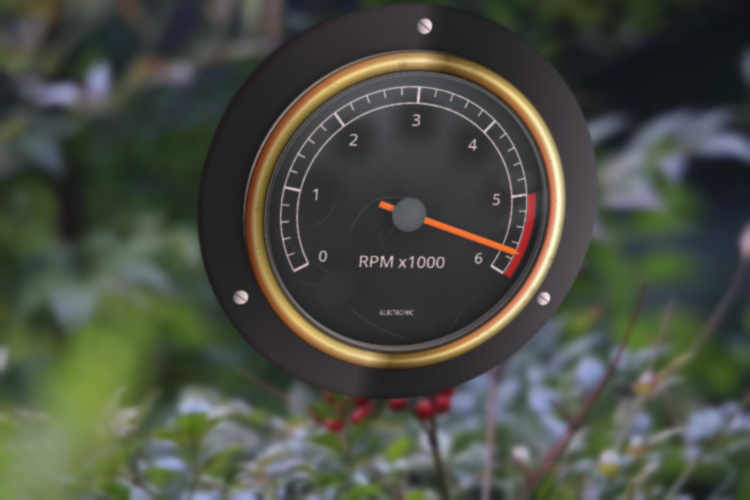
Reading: 5700 rpm
